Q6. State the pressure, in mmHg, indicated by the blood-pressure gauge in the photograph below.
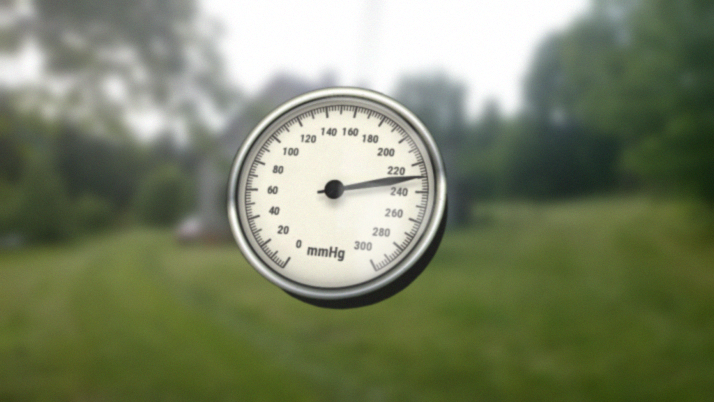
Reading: 230 mmHg
